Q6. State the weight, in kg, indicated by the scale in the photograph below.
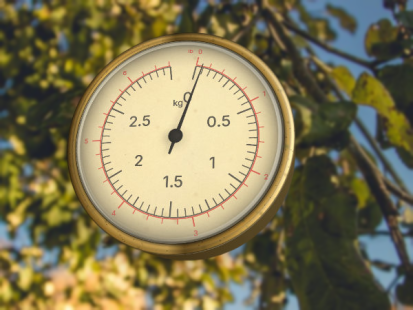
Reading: 0.05 kg
